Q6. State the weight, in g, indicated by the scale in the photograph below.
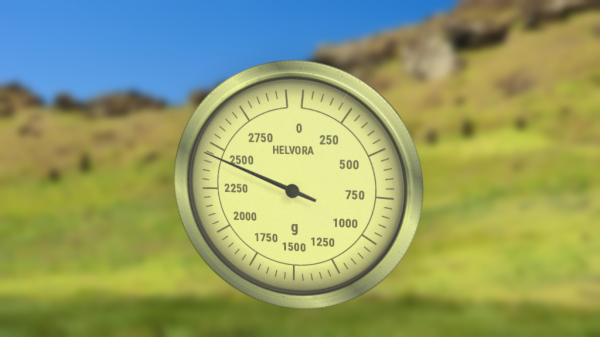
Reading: 2450 g
